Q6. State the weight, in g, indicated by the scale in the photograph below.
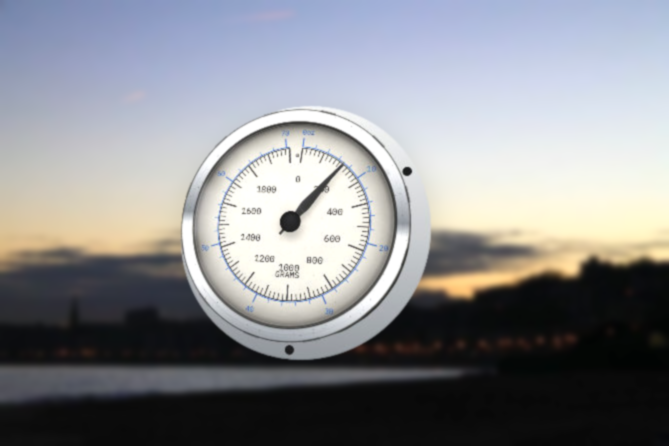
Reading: 200 g
